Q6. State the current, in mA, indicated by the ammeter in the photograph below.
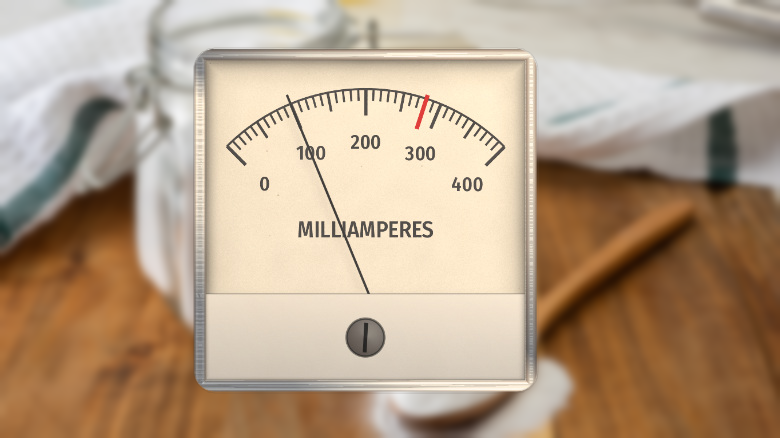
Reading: 100 mA
